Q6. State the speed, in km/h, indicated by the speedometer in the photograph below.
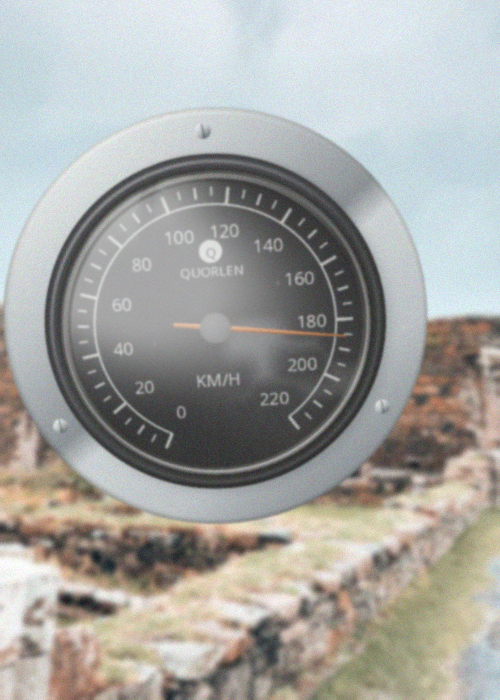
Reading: 185 km/h
